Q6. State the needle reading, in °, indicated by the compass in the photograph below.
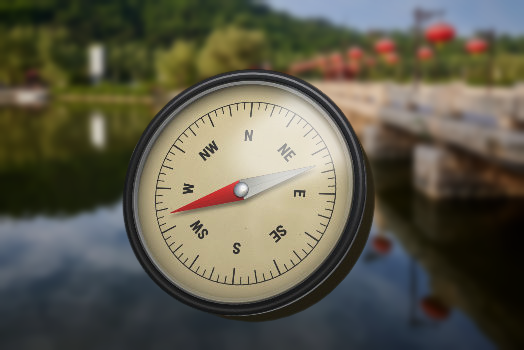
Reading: 250 °
